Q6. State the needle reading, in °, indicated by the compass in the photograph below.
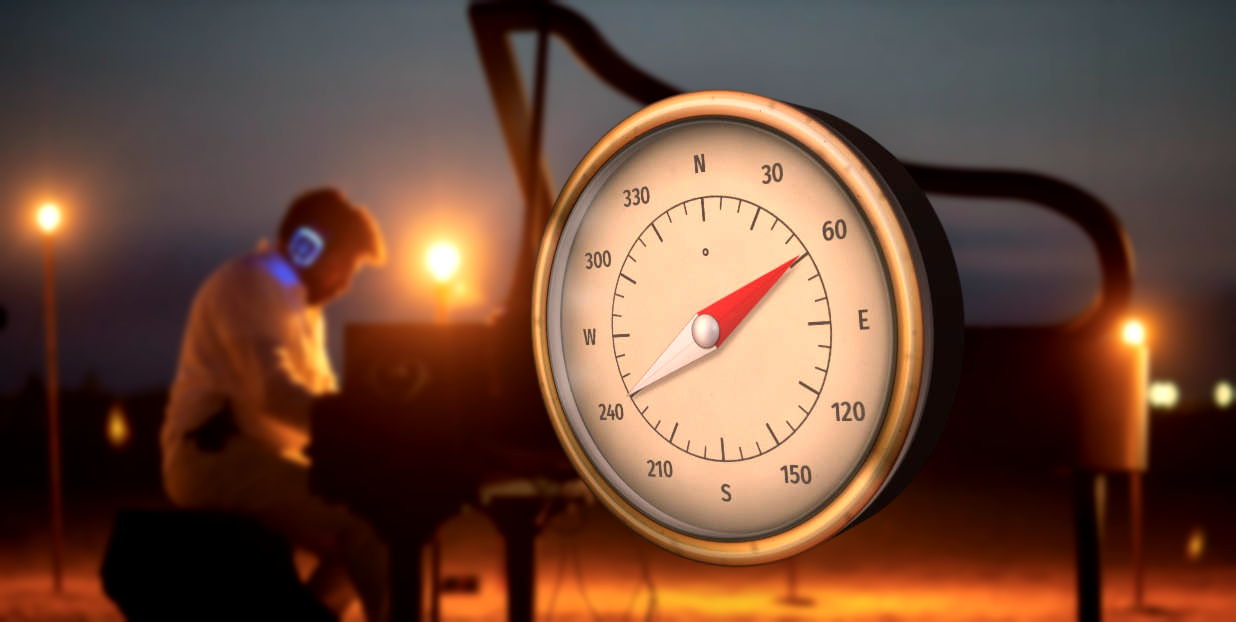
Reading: 60 °
